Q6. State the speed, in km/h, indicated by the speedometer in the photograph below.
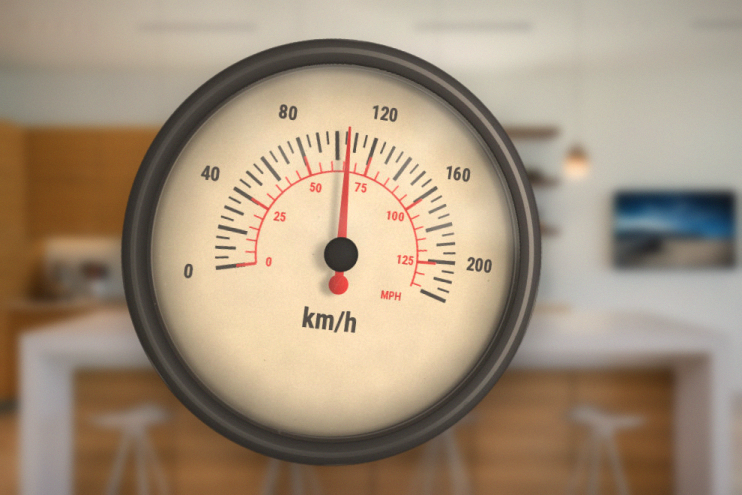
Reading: 105 km/h
